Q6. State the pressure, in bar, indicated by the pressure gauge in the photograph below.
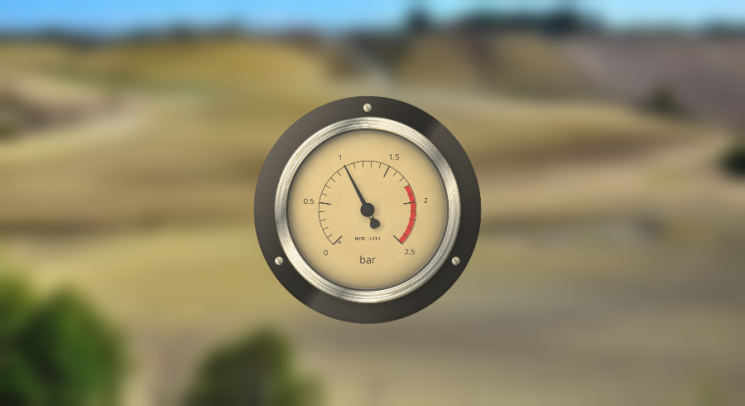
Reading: 1 bar
